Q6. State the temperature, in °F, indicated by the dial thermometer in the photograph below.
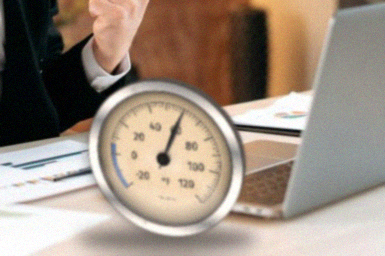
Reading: 60 °F
